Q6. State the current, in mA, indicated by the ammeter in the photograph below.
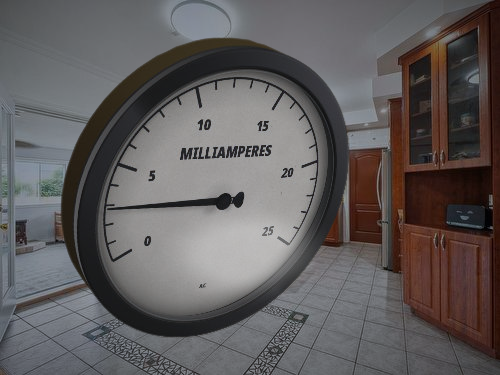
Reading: 3 mA
